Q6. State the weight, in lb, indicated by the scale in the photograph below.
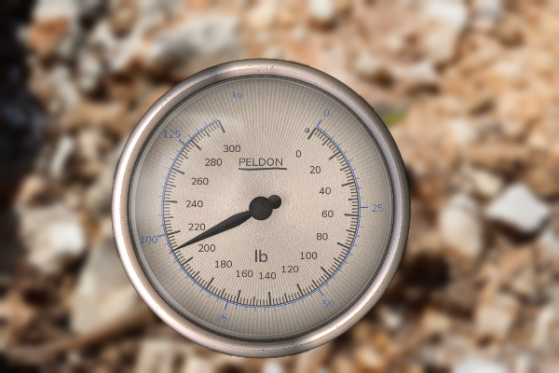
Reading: 210 lb
